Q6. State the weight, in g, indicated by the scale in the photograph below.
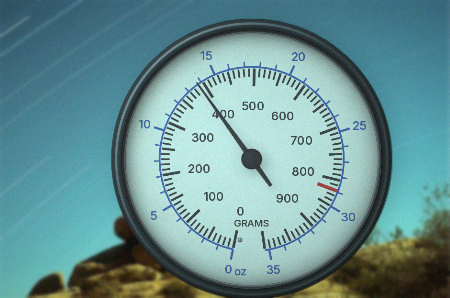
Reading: 390 g
